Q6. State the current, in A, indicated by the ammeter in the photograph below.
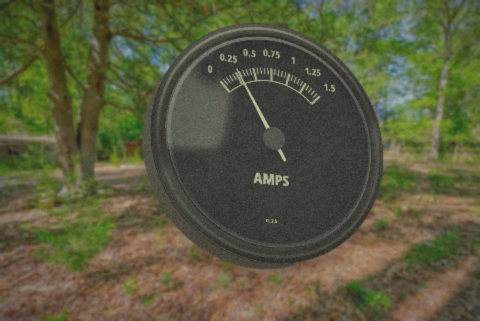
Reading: 0.25 A
